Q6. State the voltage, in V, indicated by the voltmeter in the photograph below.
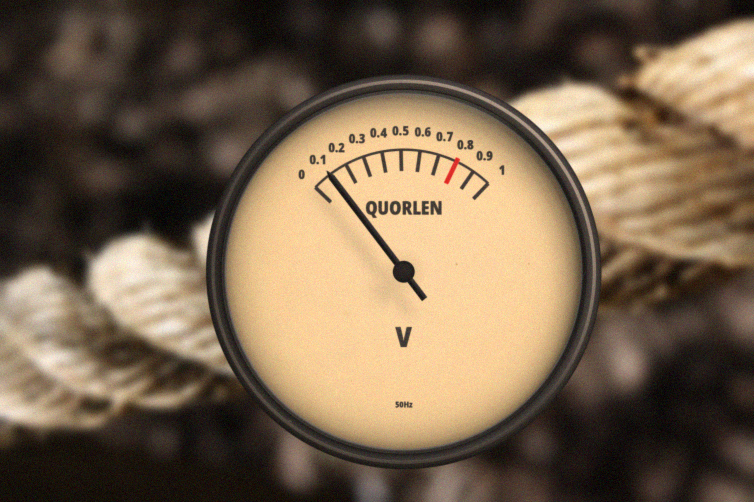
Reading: 0.1 V
